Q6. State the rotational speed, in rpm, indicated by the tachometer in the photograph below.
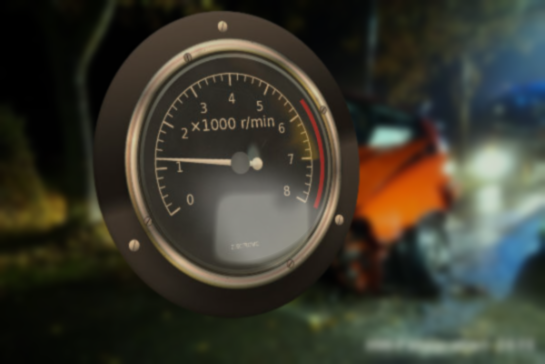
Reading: 1200 rpm
